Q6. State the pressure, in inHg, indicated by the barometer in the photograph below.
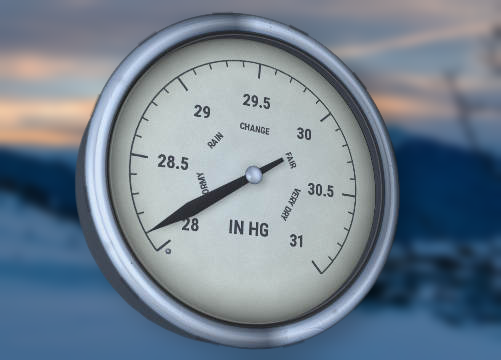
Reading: 28.1 inHg
